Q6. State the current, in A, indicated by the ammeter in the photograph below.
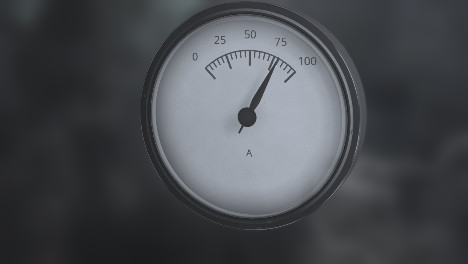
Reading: 80 A
